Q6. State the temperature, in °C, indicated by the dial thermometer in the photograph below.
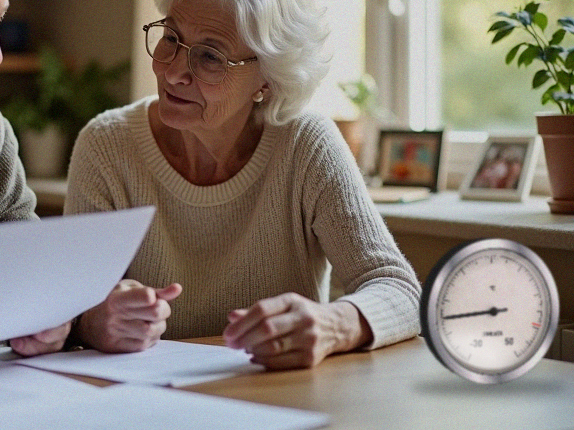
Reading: -15 °C
